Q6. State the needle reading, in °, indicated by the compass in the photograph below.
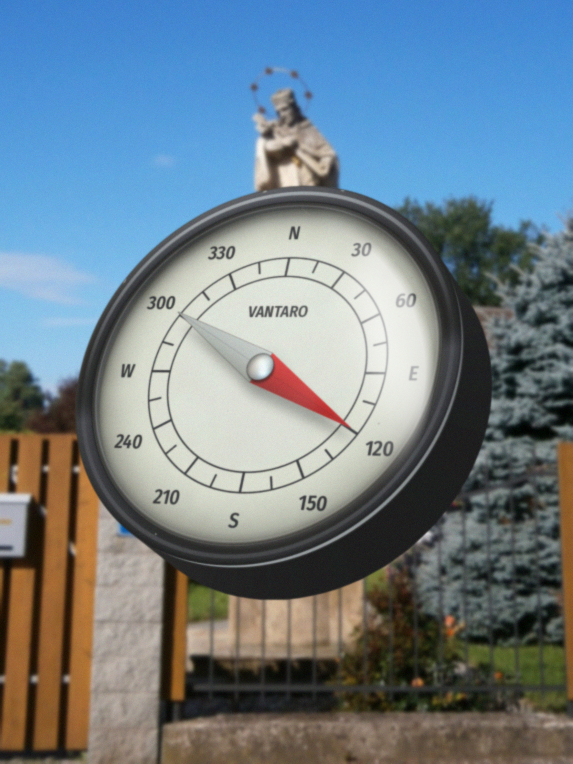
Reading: 120 °
